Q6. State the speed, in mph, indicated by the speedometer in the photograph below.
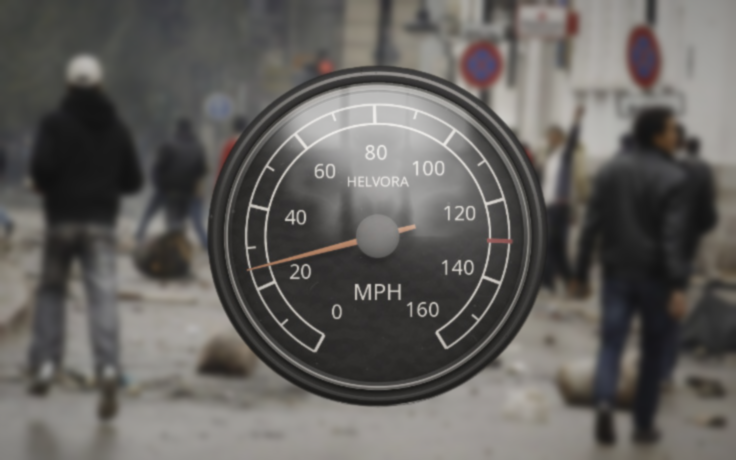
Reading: 25 mph
